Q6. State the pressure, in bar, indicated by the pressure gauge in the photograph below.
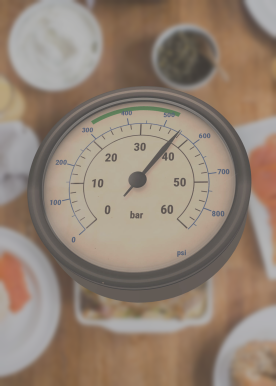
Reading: 38 bar
